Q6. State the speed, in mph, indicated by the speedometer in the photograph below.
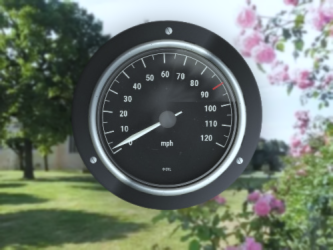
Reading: 2.5 mph
